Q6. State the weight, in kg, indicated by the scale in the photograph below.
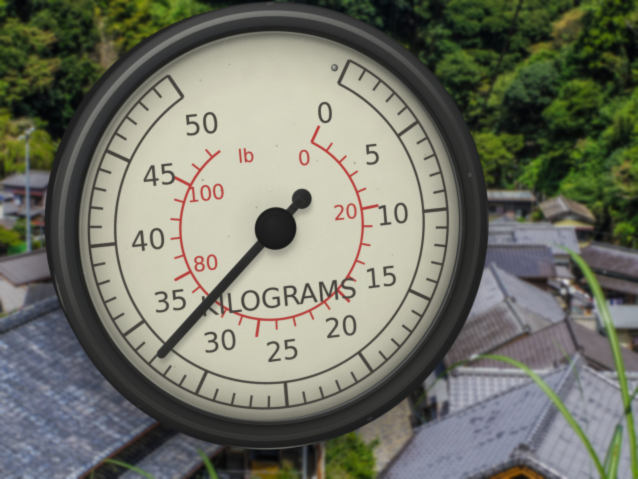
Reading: 33 kg
